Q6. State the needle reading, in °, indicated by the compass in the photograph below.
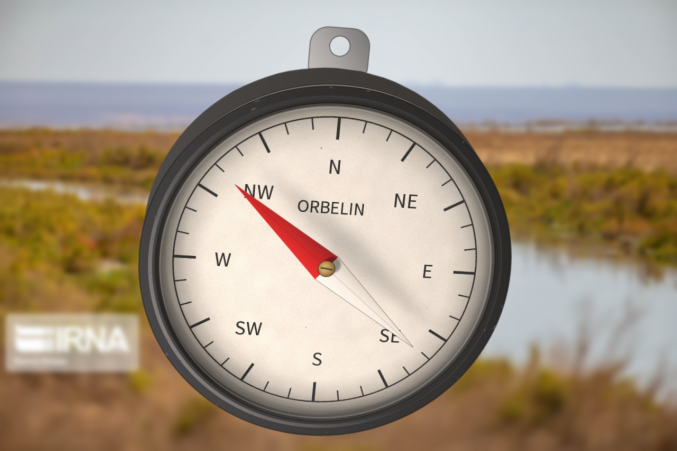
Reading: 310 °
